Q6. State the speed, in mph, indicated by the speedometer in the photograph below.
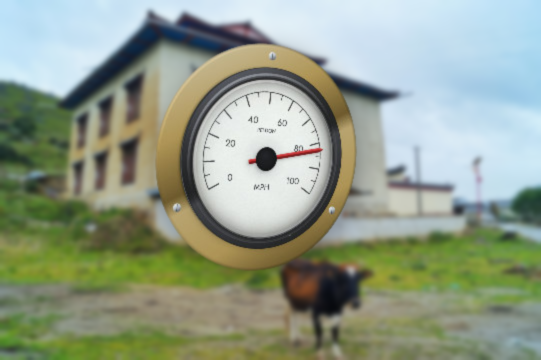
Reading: 82.5 mph
